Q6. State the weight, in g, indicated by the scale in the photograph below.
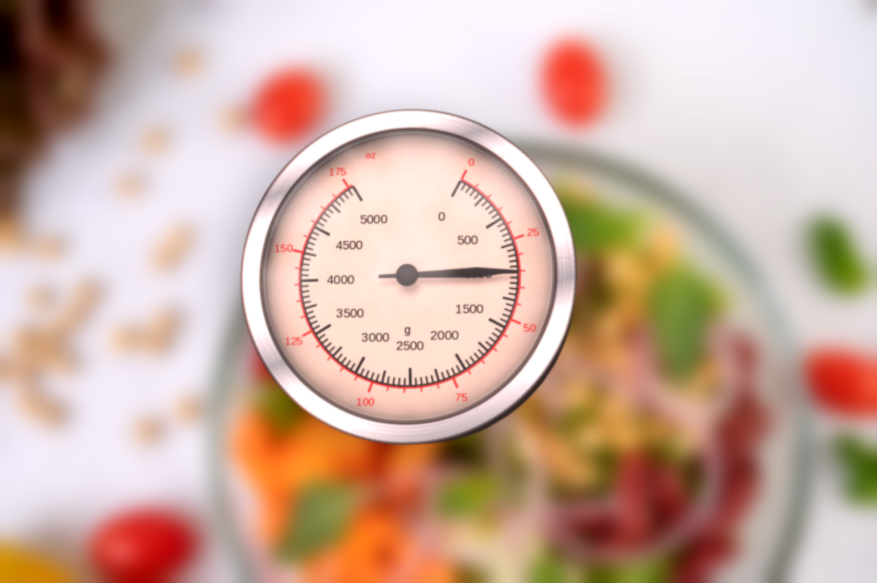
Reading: 1000 g
